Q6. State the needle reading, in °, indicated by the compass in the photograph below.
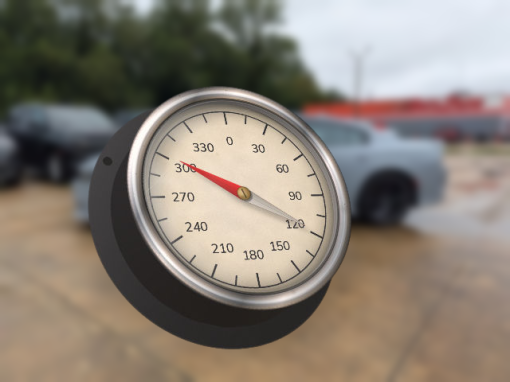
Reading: 300 °
